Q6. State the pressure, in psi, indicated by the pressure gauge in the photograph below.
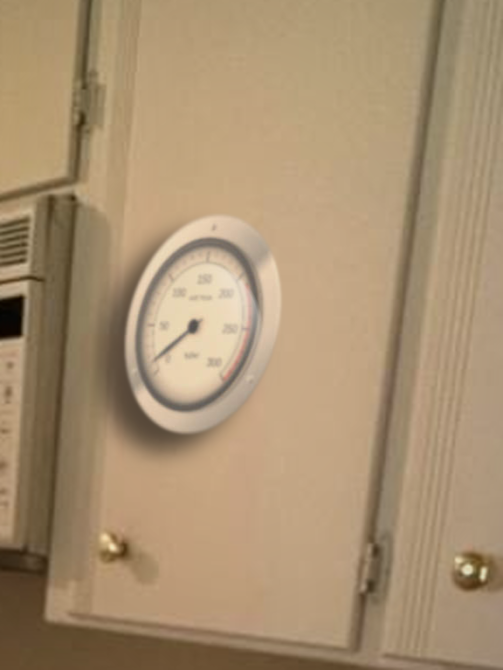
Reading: 10 psi
